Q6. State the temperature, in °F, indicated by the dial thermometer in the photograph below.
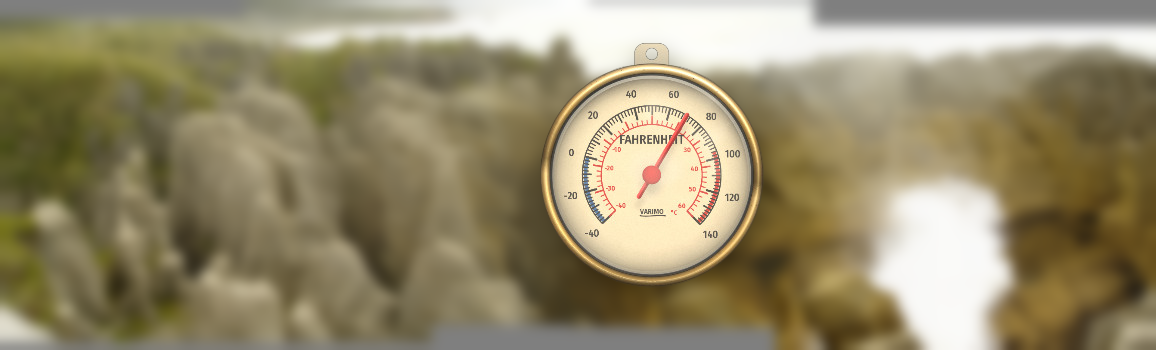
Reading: 70 °F
